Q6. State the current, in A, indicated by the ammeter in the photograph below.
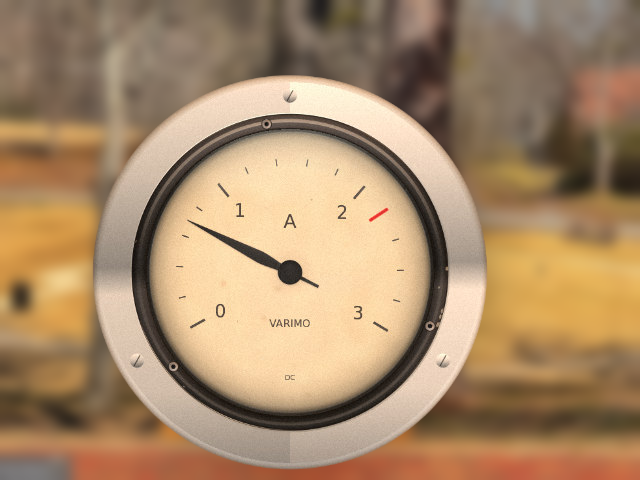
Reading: 0.7 A
